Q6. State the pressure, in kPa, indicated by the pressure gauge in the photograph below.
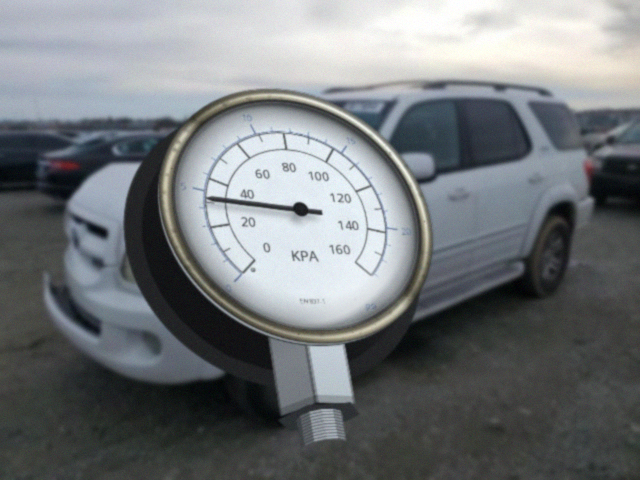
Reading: 30 kPa
